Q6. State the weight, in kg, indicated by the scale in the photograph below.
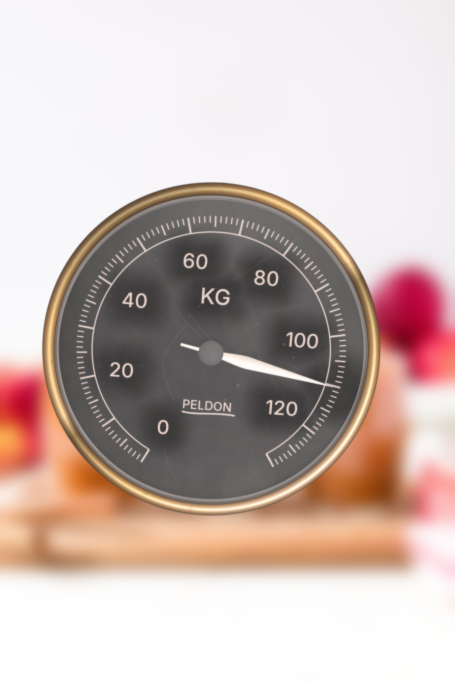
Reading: 110 kg
